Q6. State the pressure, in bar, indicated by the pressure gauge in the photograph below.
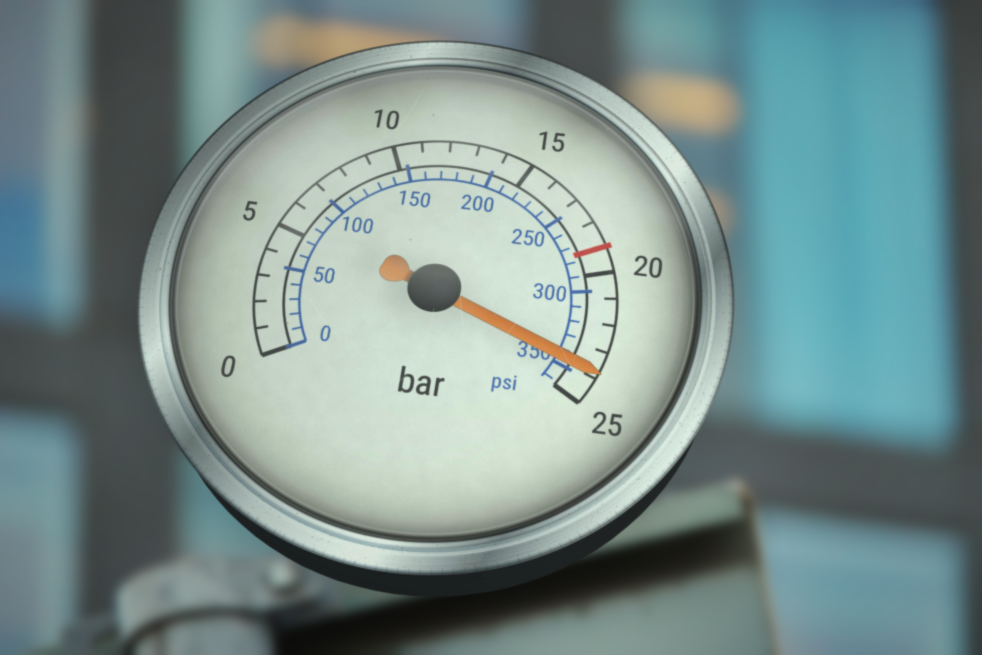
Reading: 24 bar
